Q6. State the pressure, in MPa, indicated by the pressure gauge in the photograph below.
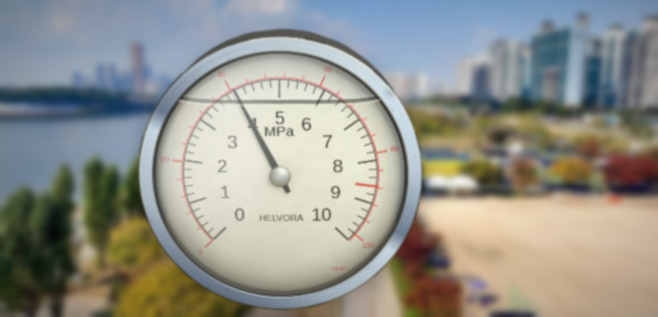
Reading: 4 MPa
